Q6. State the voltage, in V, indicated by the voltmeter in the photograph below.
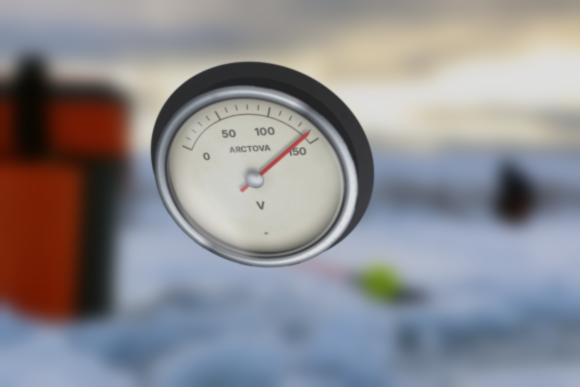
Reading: 140 V
